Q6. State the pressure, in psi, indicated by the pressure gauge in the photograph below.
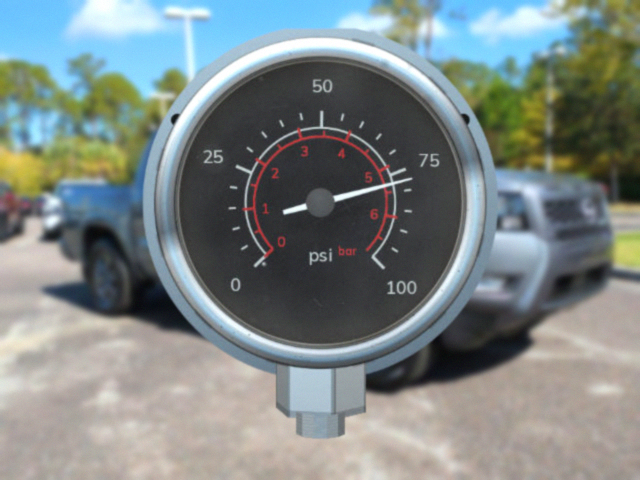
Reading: 77.5 psi
